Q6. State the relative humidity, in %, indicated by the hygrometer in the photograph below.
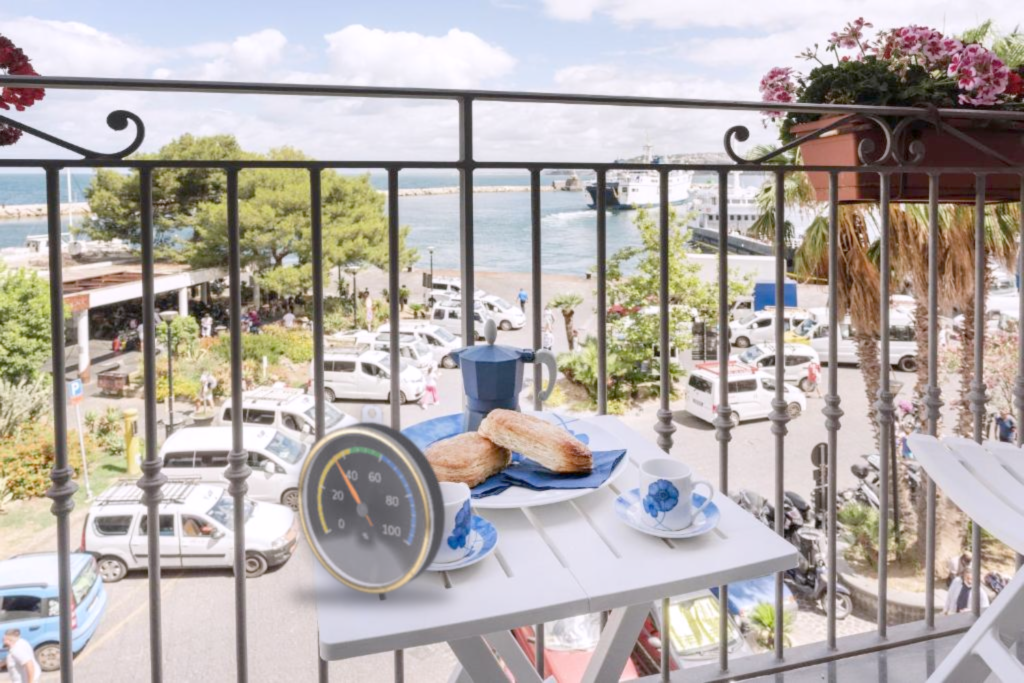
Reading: 36 %
